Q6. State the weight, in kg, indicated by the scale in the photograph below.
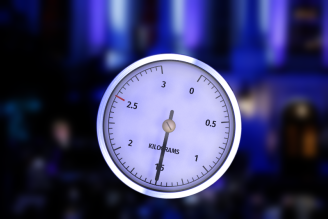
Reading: 1.5 kg
